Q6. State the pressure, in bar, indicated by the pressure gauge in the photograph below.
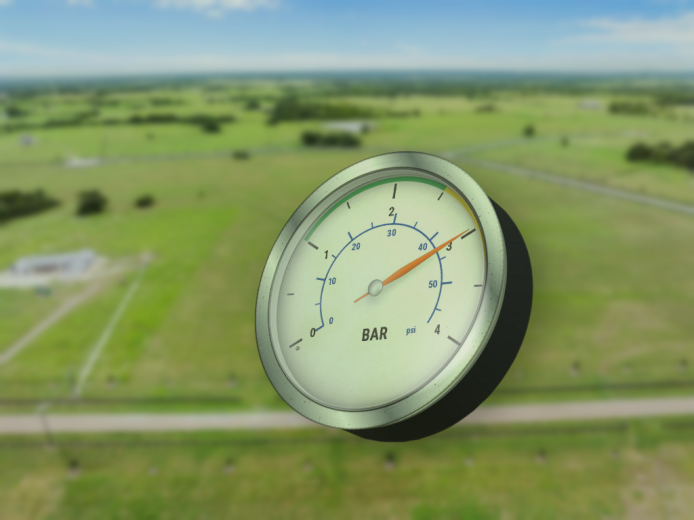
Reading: 3 bar
